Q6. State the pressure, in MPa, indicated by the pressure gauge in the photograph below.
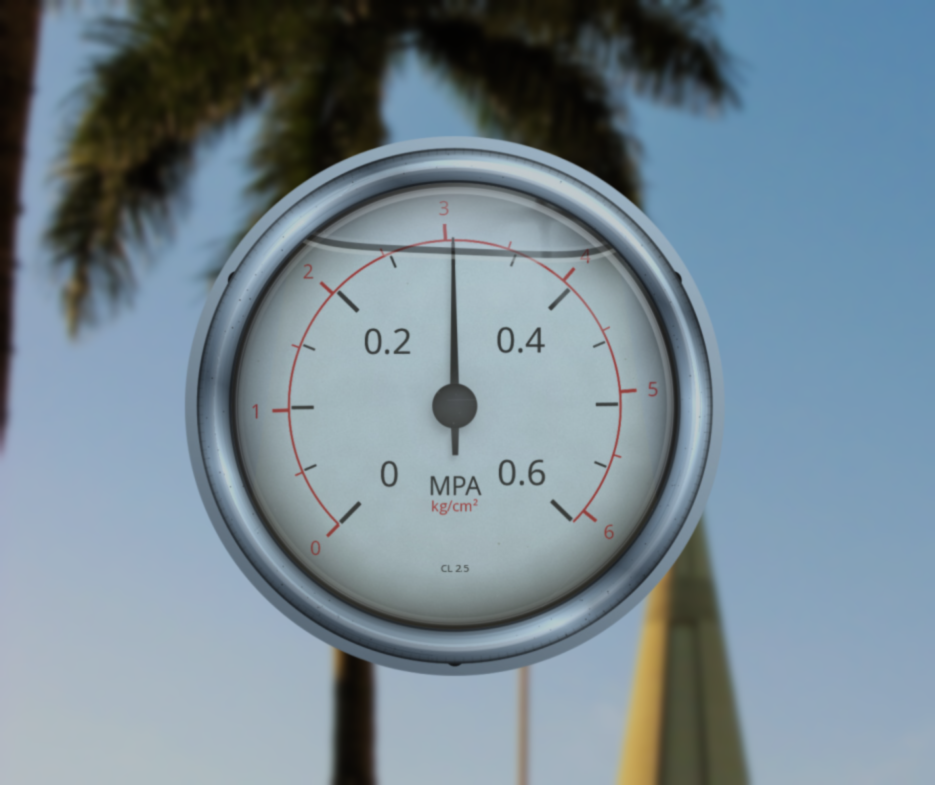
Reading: 0.3 MPa
